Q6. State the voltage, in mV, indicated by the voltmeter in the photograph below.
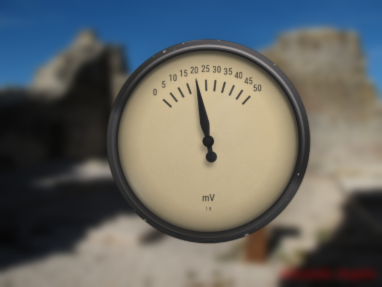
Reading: 20 mV
